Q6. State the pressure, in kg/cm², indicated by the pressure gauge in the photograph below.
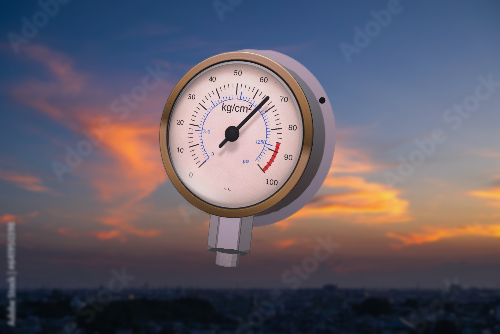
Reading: 66 kg/cm²
